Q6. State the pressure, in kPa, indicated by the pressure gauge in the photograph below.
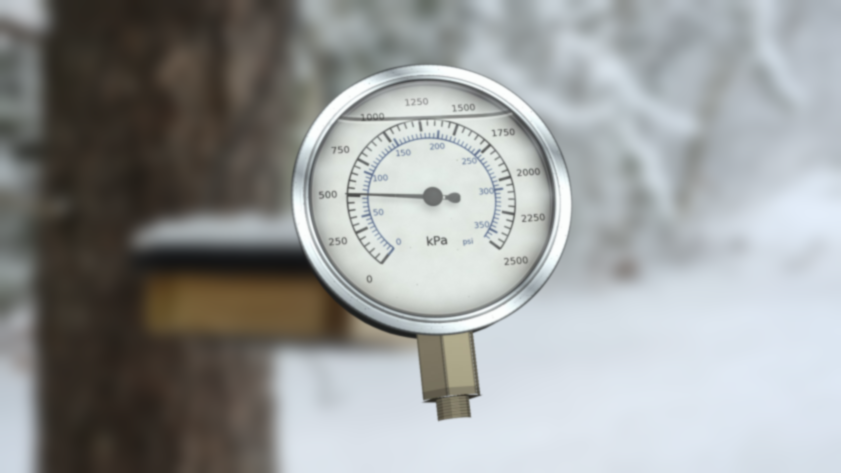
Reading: 500 kPa
